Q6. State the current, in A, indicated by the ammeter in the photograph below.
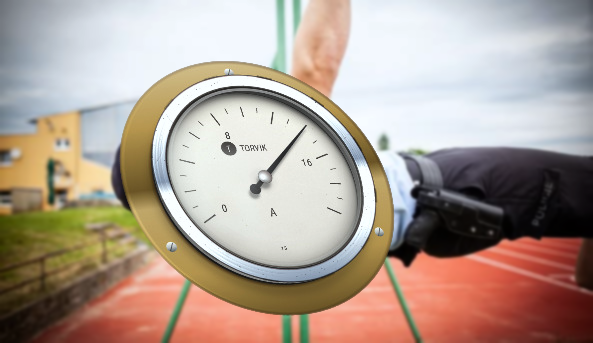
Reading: 14 A
